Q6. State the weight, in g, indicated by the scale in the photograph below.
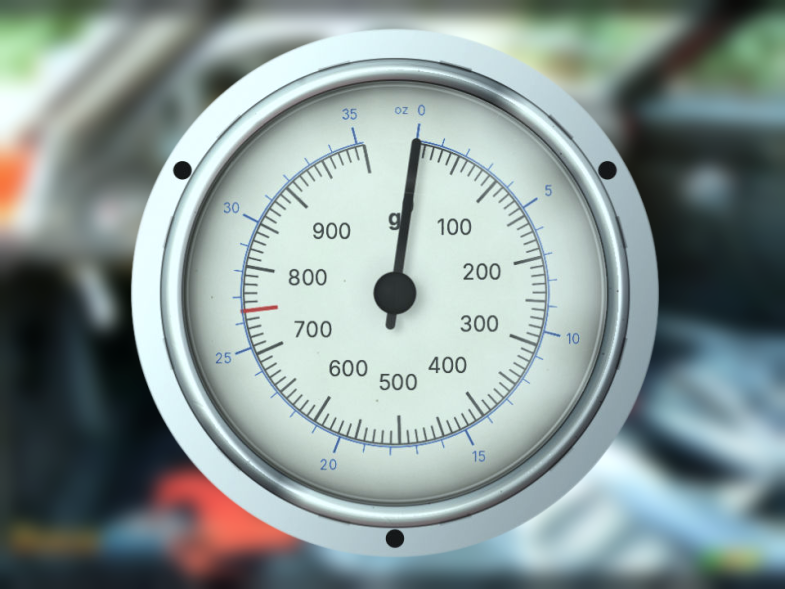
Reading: 0 g
